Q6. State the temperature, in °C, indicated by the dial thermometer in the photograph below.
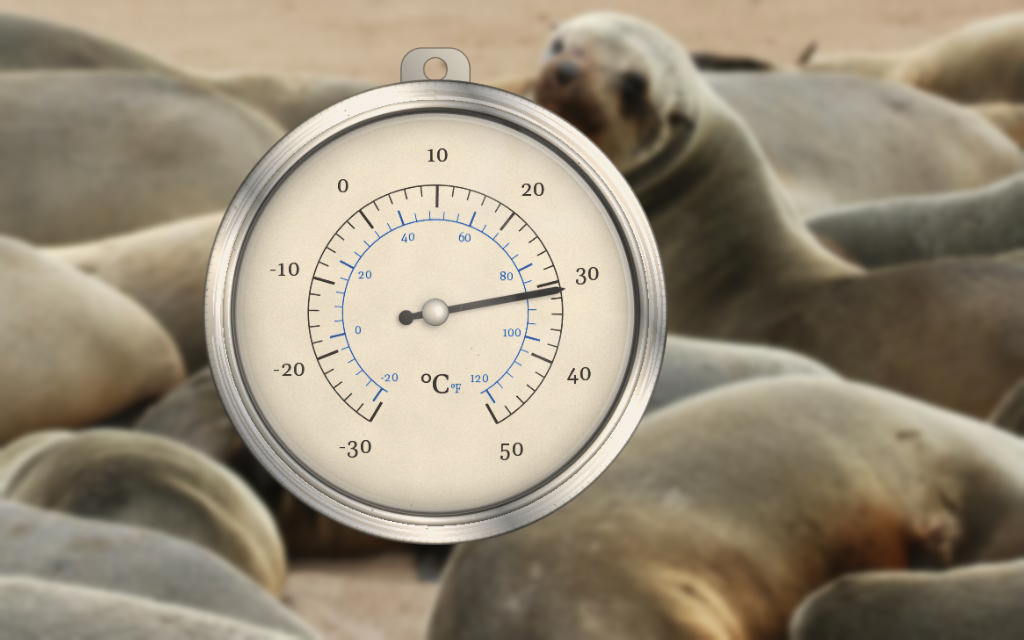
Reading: 31 °C
